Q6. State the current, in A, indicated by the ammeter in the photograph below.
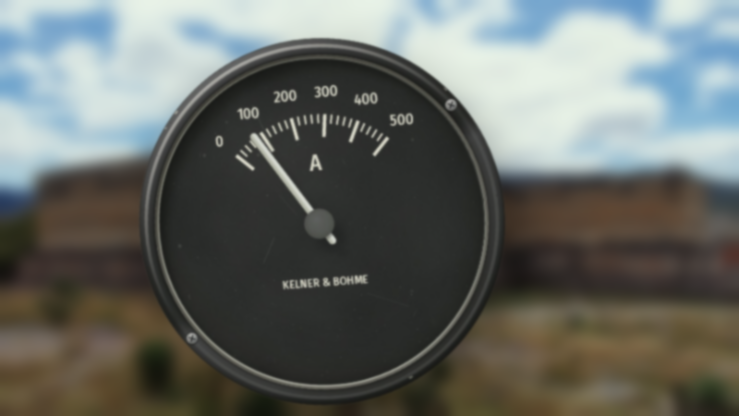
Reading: 80 A
